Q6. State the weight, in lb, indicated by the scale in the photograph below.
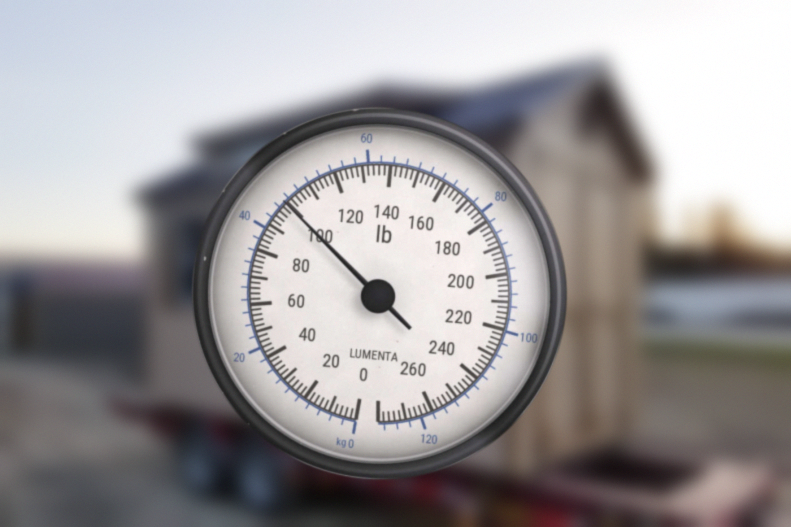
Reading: 100 lb
